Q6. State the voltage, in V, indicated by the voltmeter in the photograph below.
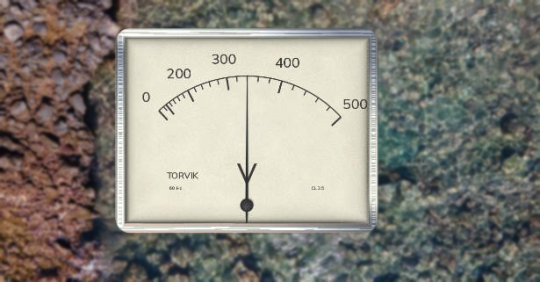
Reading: 340 V
